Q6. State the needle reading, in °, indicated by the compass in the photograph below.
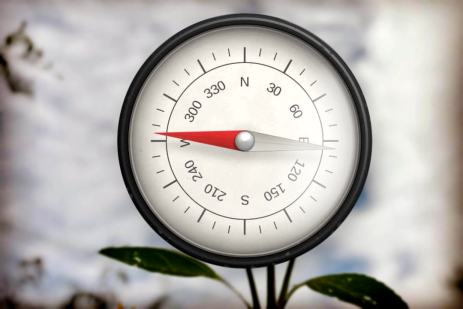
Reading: 275 °
